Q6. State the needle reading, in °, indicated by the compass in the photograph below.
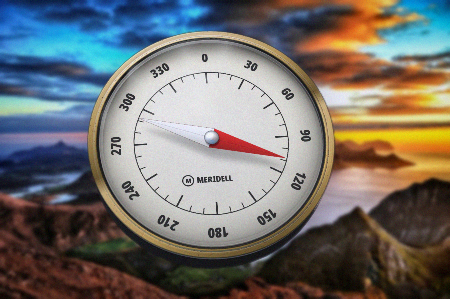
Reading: 110 °
